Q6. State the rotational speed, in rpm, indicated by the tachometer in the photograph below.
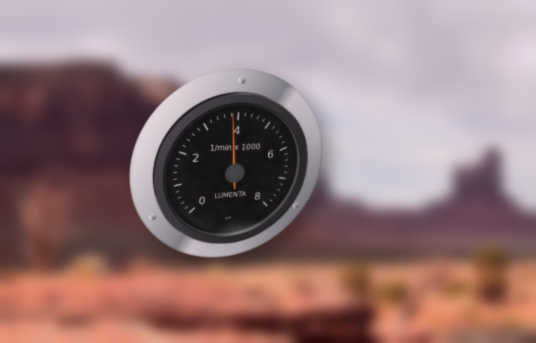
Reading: 3800 rpm
